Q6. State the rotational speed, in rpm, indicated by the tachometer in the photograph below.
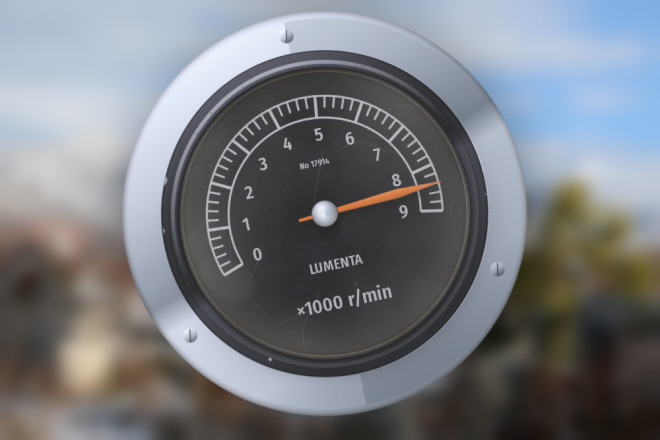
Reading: 8400 rpm
